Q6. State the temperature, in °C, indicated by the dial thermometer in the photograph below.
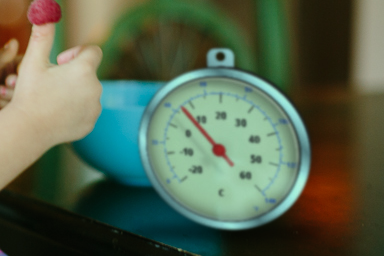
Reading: 7.5 °C
